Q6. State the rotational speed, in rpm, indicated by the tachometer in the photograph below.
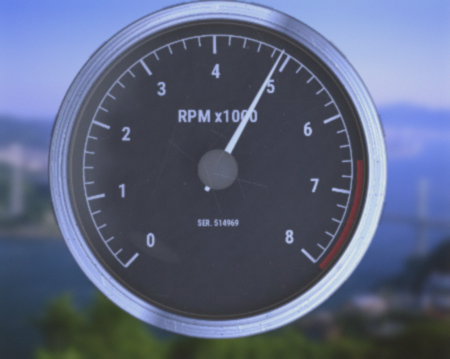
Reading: 4900 rpm
